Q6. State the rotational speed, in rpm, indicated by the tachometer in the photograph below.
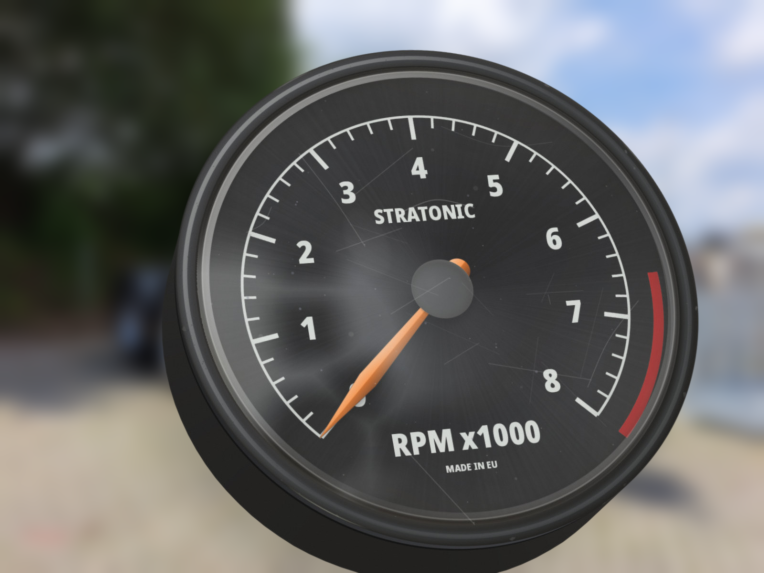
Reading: 0 rpm
